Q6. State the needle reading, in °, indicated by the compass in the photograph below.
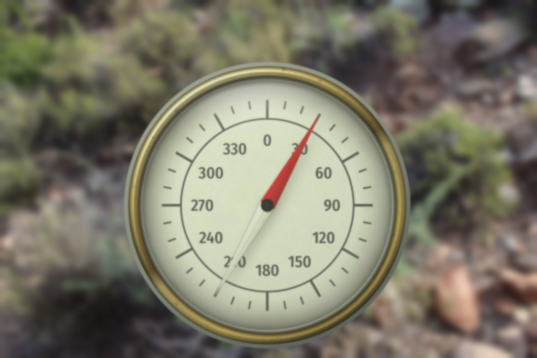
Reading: 30 °
